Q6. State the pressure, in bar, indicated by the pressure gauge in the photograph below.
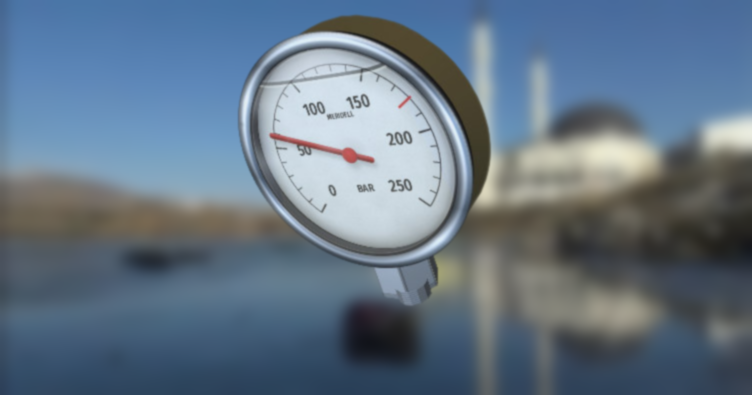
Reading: 60 bar
